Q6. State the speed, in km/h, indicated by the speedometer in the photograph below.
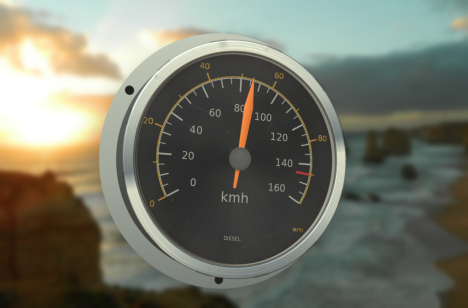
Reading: 85 km/h
